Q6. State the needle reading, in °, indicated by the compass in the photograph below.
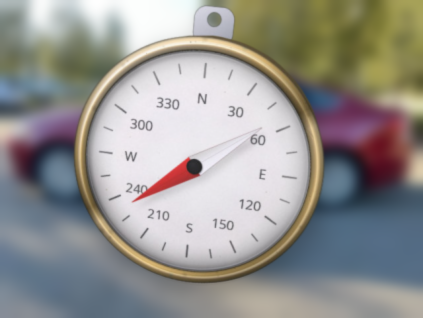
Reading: 232.5 °
